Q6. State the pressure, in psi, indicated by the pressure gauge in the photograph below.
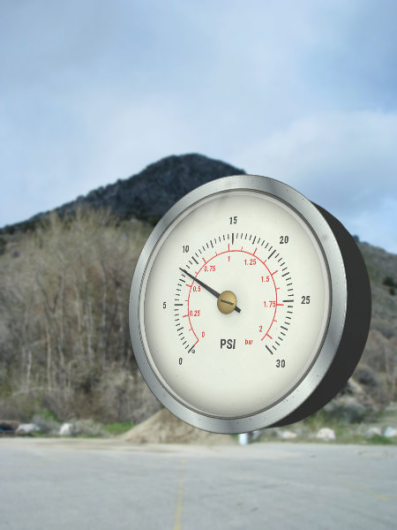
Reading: 8.5 psi
